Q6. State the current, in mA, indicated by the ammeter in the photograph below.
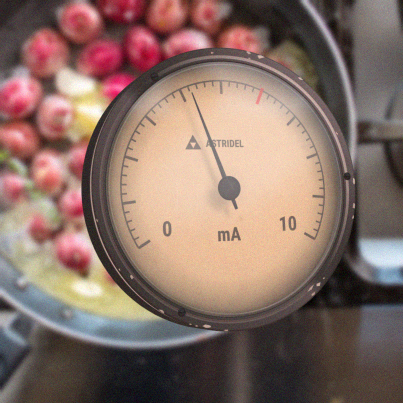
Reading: 4.2 mA
